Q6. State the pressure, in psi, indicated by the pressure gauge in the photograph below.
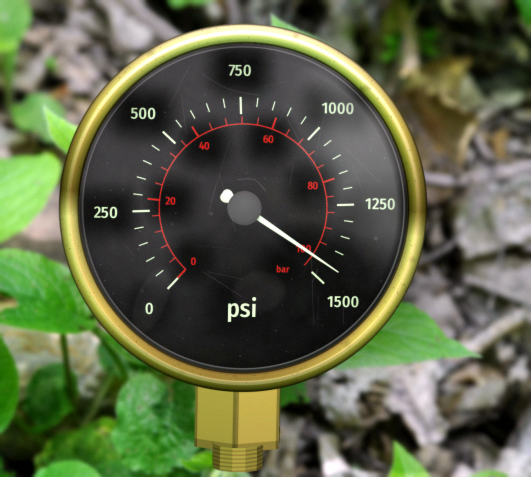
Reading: 1450 psi
